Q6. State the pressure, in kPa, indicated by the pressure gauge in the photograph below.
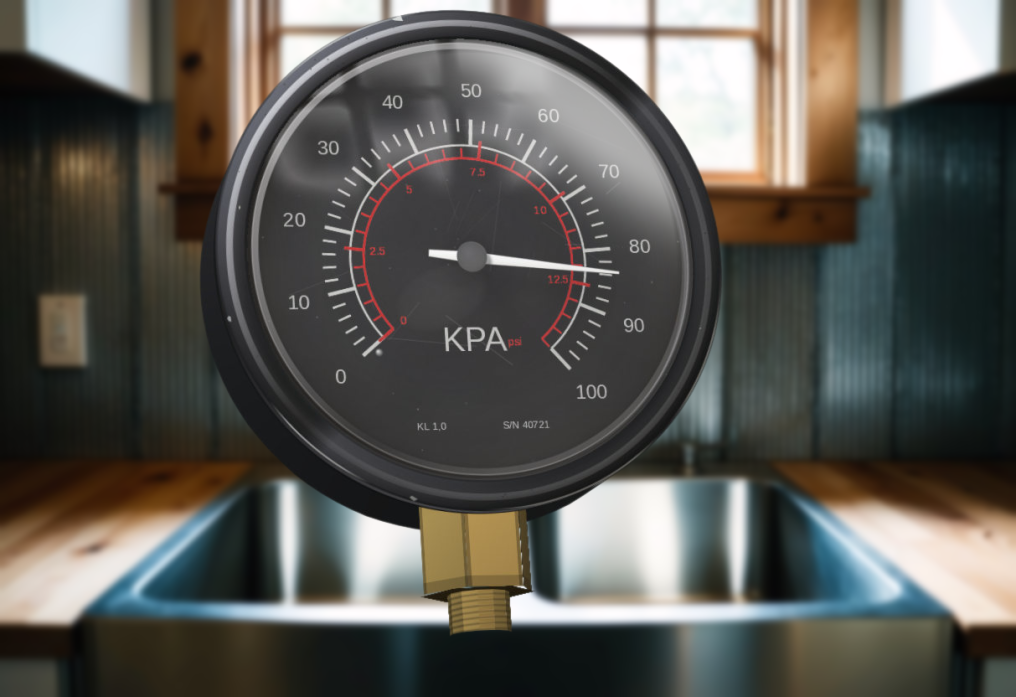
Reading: 84 kPa
